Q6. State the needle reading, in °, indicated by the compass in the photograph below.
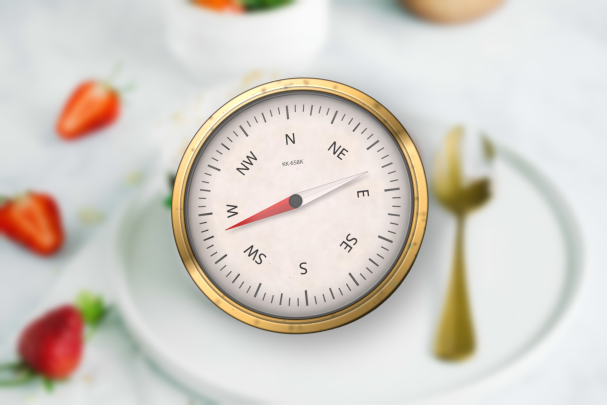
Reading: 255 °
